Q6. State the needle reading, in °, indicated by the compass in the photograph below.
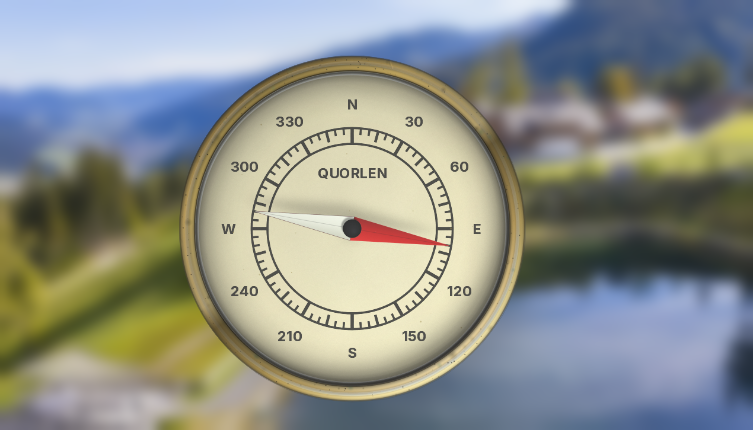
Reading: 100 °
